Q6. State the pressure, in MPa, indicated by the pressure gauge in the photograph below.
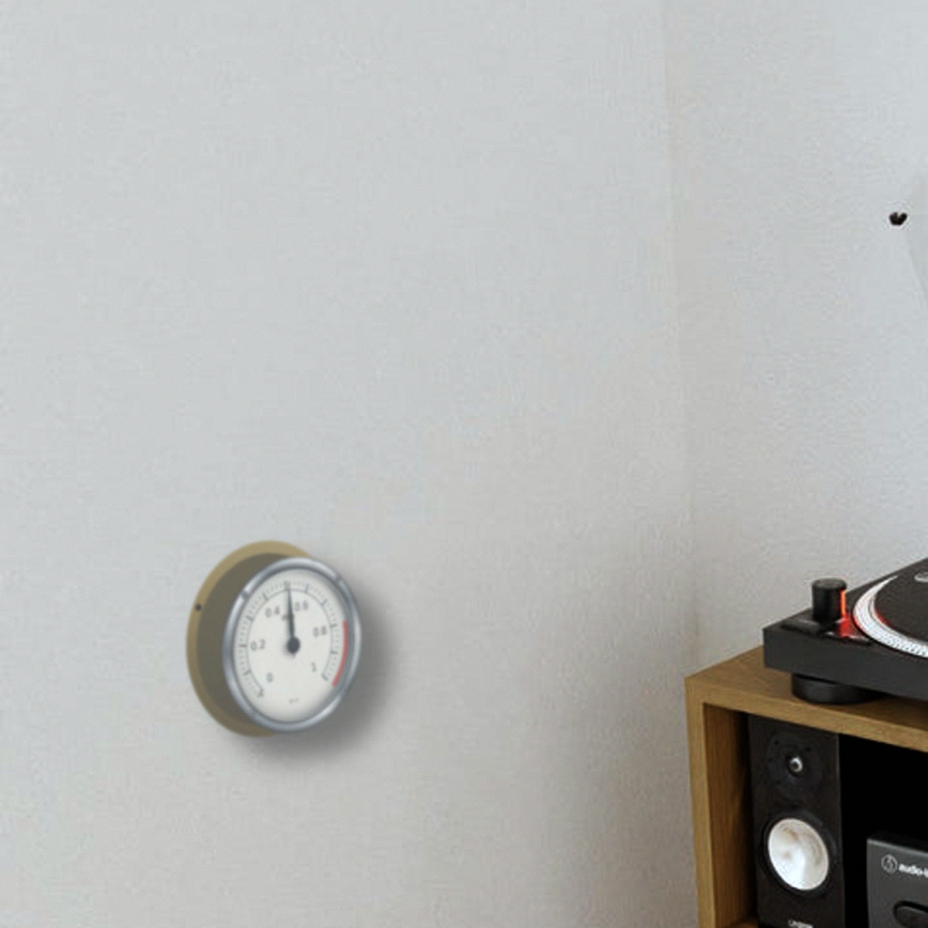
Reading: 0.5 MPa
